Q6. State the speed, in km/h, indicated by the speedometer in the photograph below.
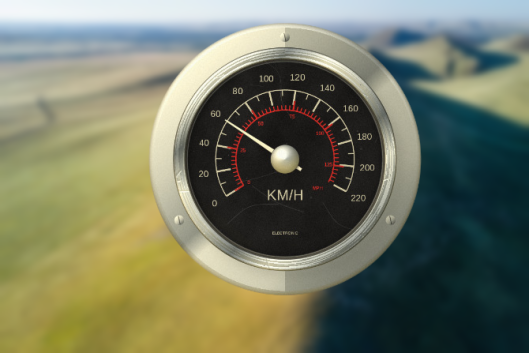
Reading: 60 km/h
